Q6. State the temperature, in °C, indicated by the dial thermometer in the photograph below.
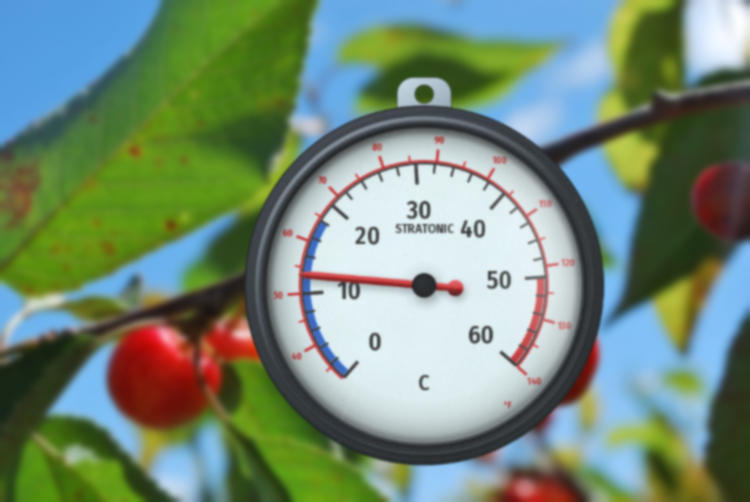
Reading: 12 °C
